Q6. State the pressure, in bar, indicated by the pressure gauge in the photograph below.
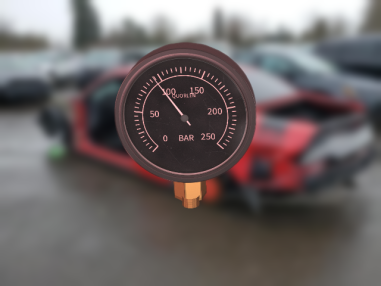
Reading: 95 bar
